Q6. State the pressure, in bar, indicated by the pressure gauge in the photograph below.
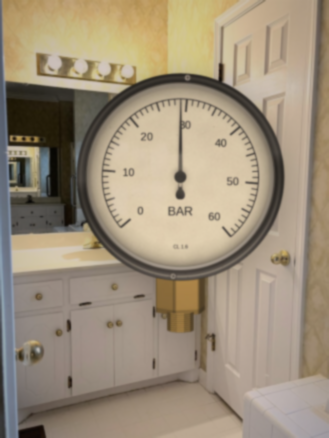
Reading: 29 bar
